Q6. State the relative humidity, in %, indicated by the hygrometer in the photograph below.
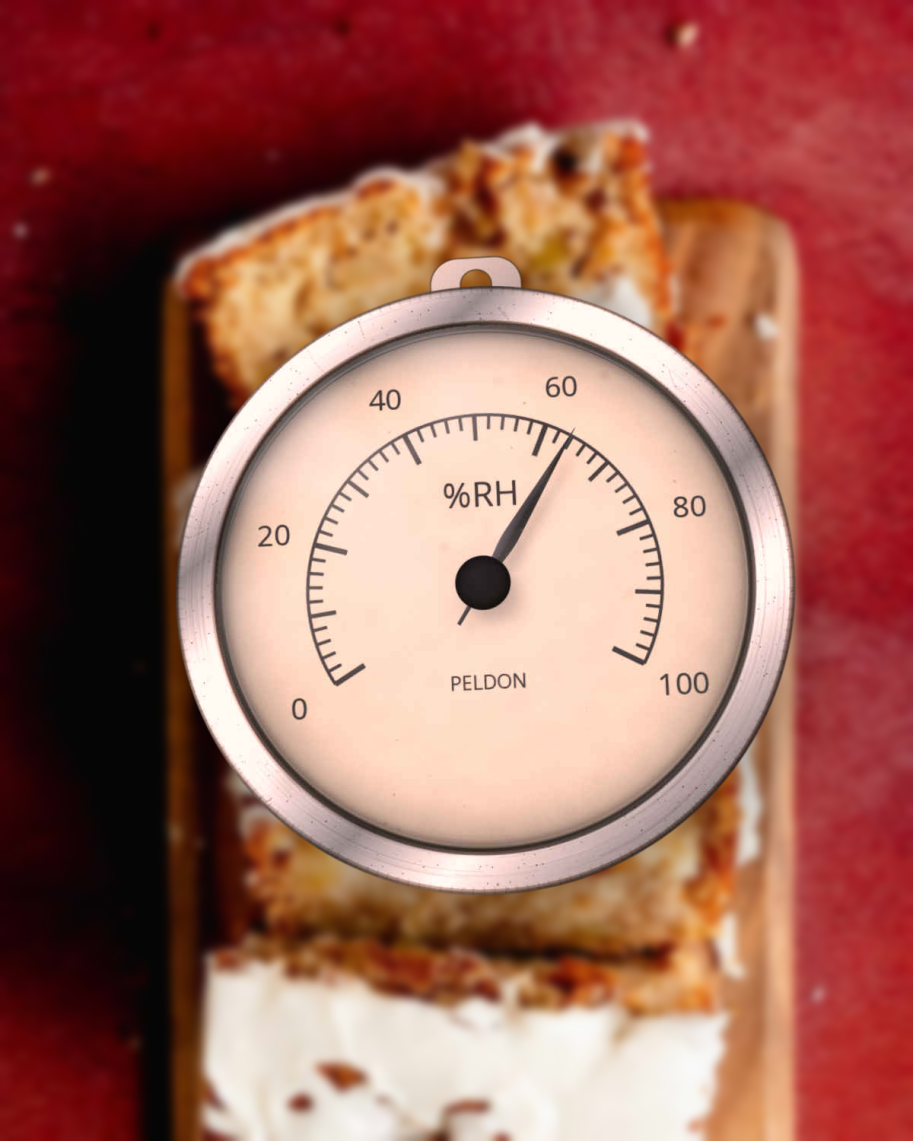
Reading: 64 %
